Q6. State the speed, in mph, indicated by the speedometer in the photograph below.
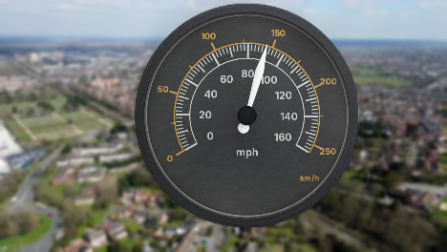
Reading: 90 mph
